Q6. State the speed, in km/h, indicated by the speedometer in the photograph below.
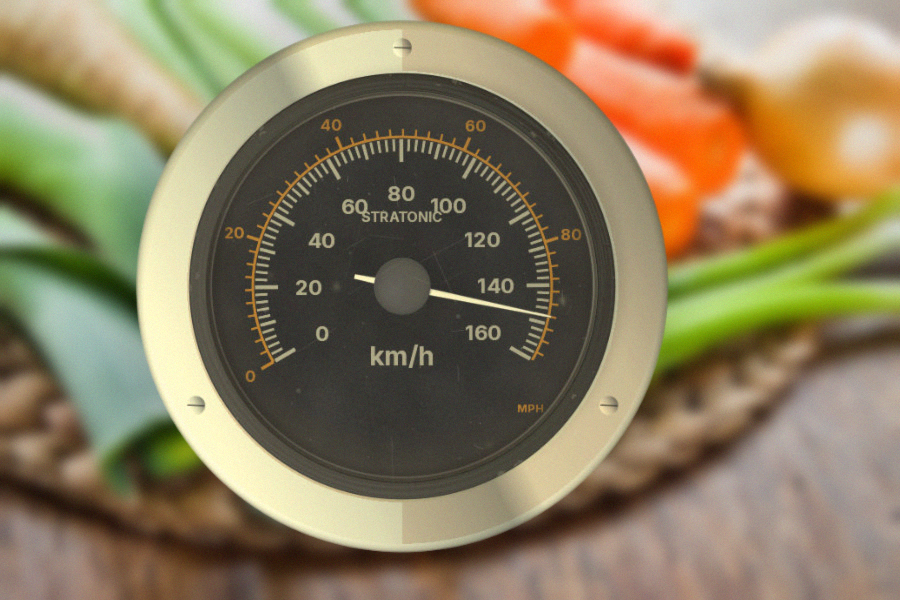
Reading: 148 km/h
